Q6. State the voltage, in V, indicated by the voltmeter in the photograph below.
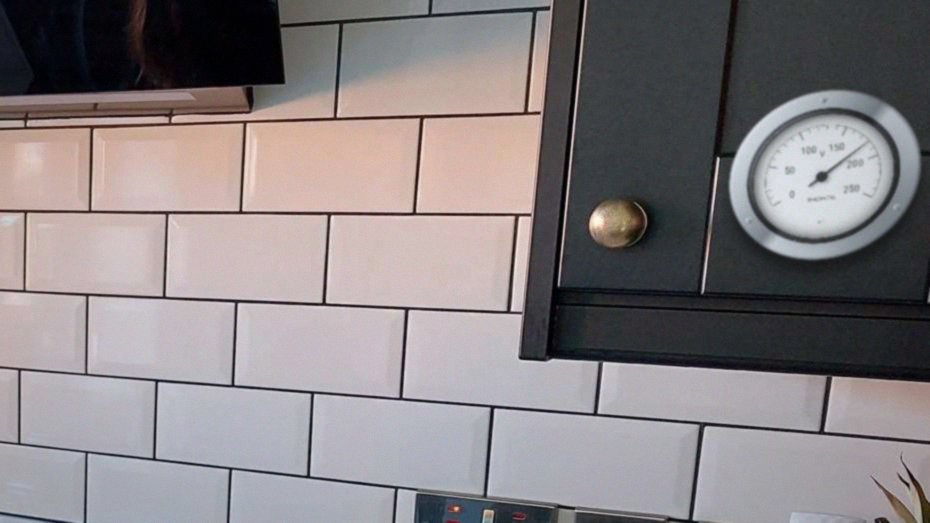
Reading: 180 V
